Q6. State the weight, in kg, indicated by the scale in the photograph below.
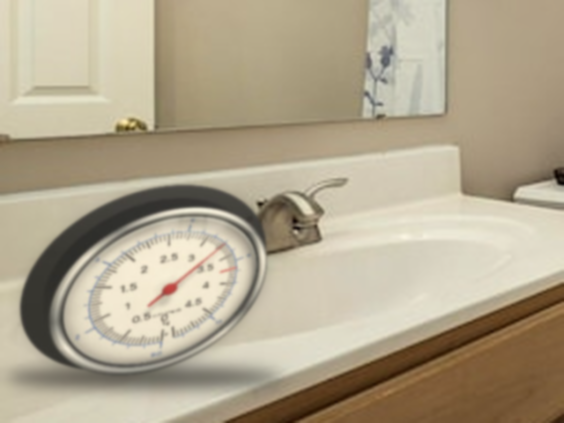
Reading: 3.25 kg
